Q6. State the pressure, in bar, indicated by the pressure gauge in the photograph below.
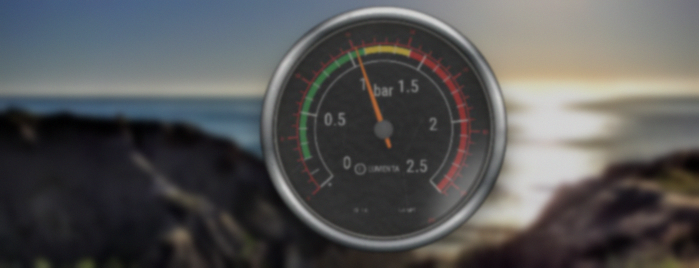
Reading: 1.05 bar
